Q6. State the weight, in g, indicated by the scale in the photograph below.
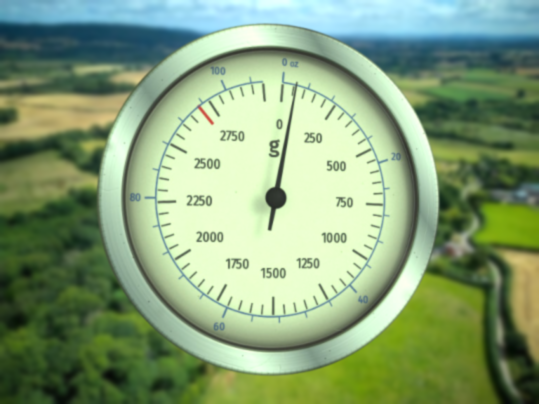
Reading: 50 g
